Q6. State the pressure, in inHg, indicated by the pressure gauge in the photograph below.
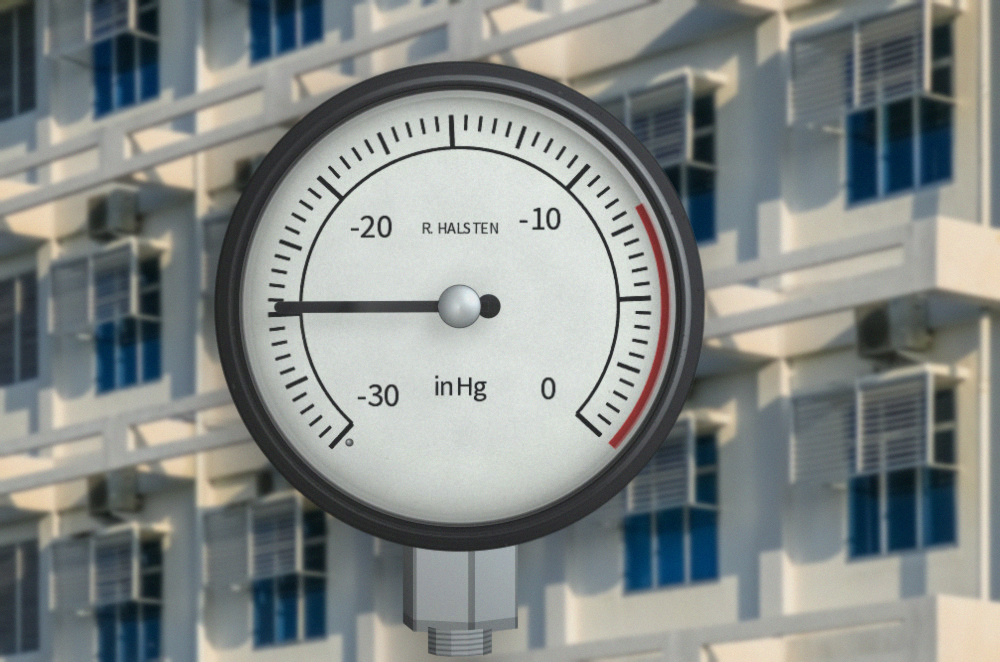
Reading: -24.75 inHg
